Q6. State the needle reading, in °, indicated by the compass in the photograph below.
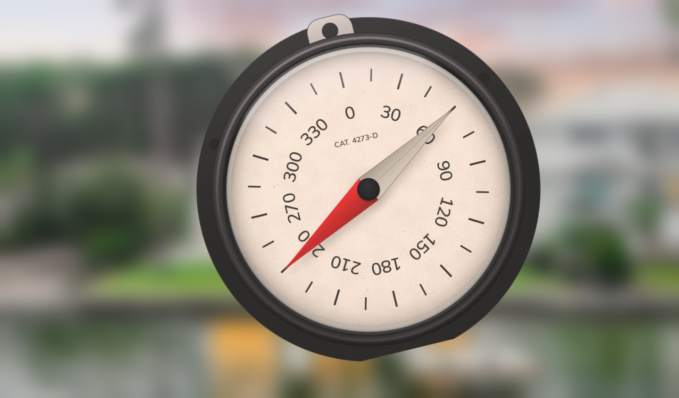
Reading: 240 °
